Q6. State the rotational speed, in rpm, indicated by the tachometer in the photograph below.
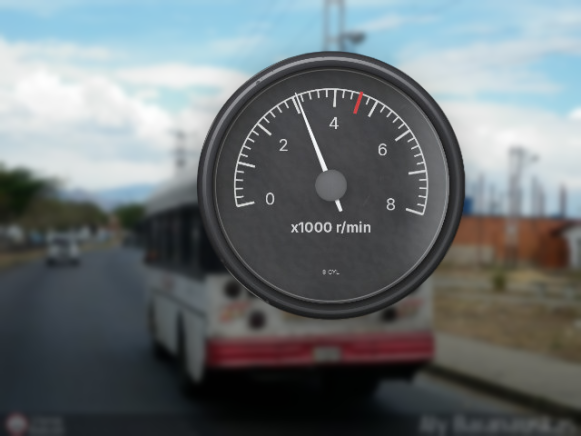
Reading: 3100 rpm
